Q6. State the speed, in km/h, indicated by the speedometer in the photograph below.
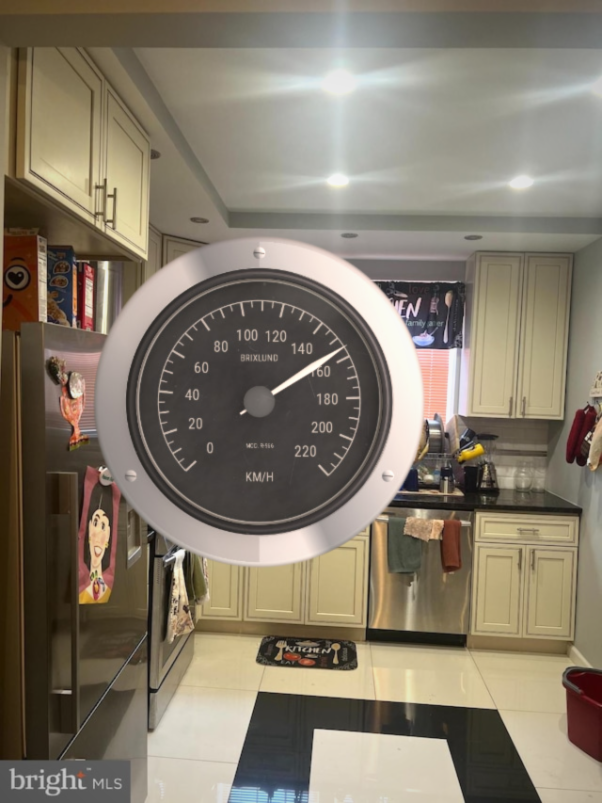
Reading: 155 km/h
